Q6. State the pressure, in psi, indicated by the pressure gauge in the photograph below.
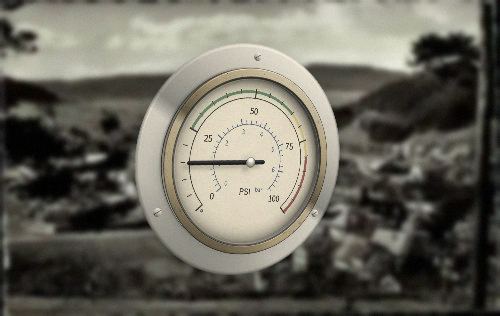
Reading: 15 psi
